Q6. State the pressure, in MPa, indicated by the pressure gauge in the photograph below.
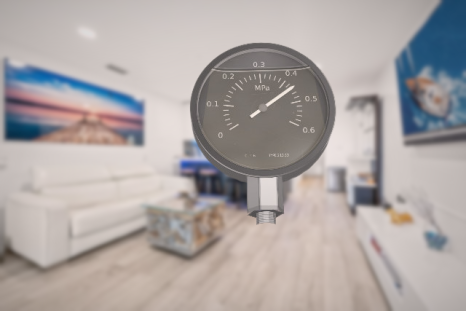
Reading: 0.44 MPa
